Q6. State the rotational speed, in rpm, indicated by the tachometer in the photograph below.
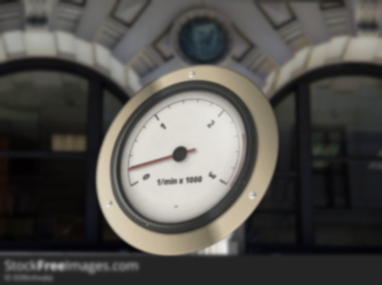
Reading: 200 rpm
